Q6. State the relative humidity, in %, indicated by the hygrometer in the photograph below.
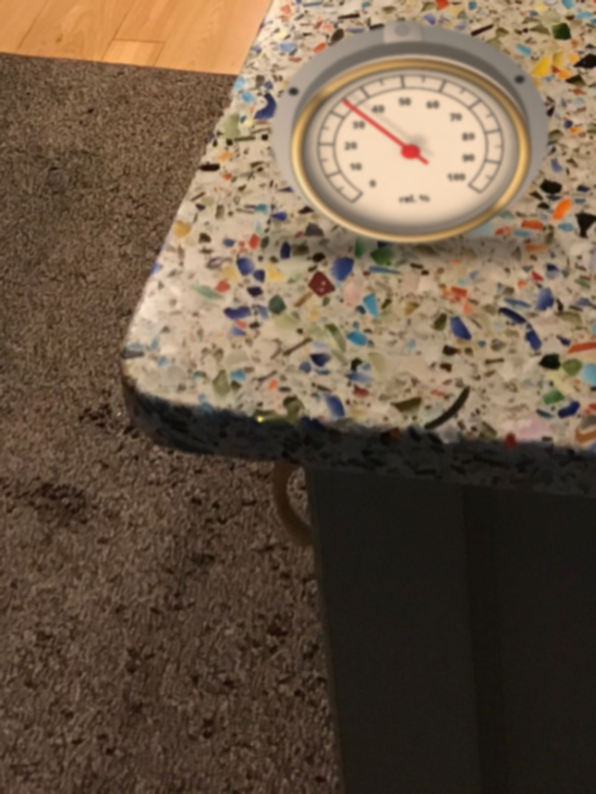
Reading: 35 %
